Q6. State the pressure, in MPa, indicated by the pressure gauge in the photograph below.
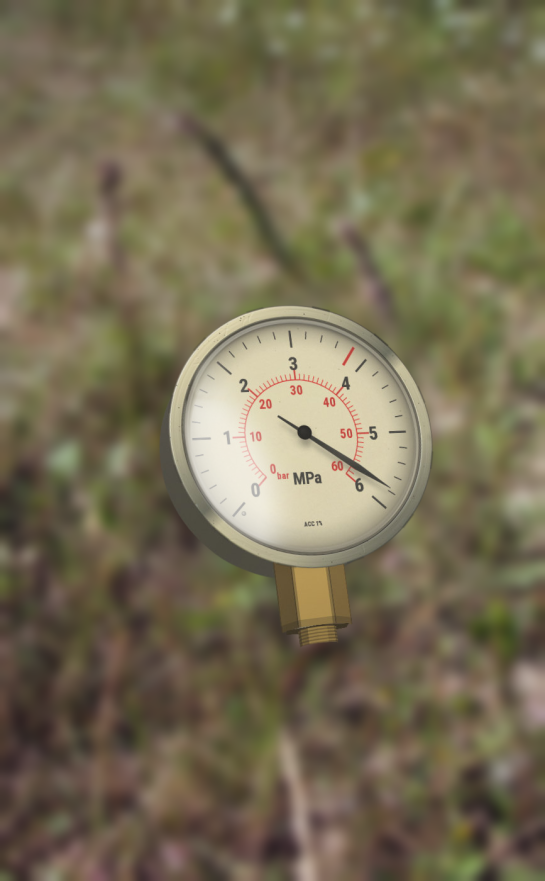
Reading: 5.8 MPa
